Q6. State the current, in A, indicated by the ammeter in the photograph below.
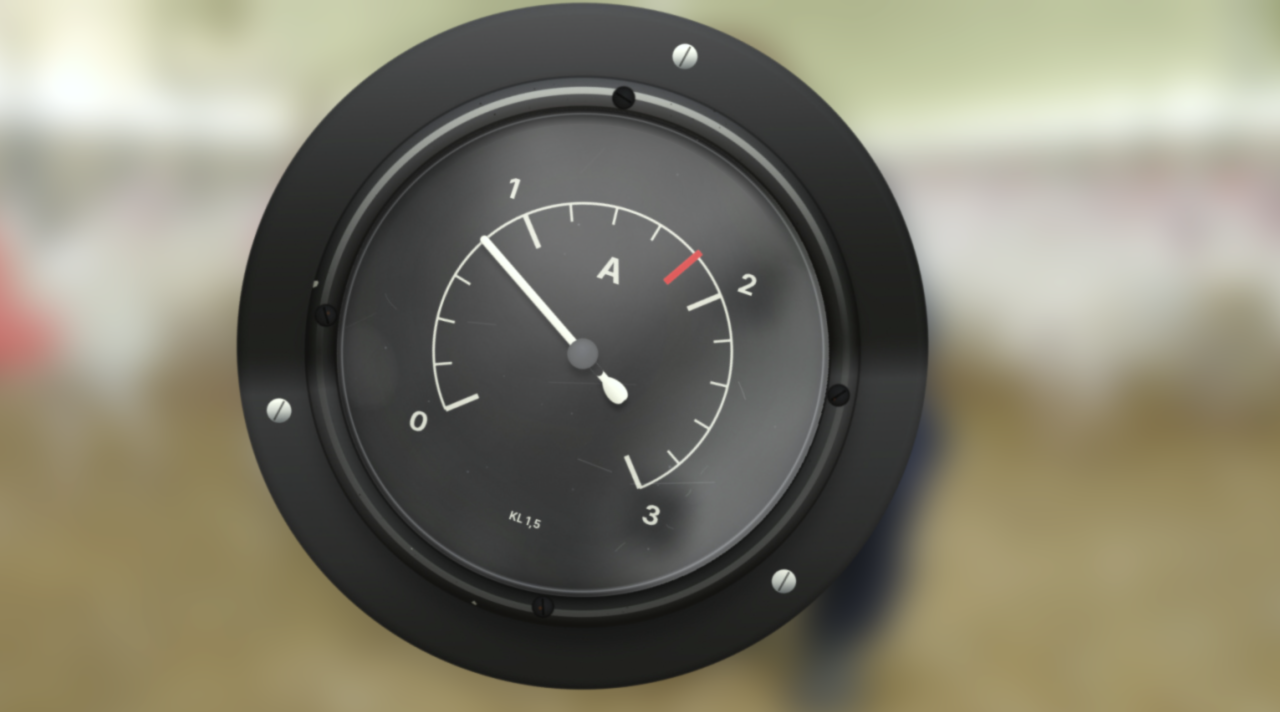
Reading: 0.8 A
